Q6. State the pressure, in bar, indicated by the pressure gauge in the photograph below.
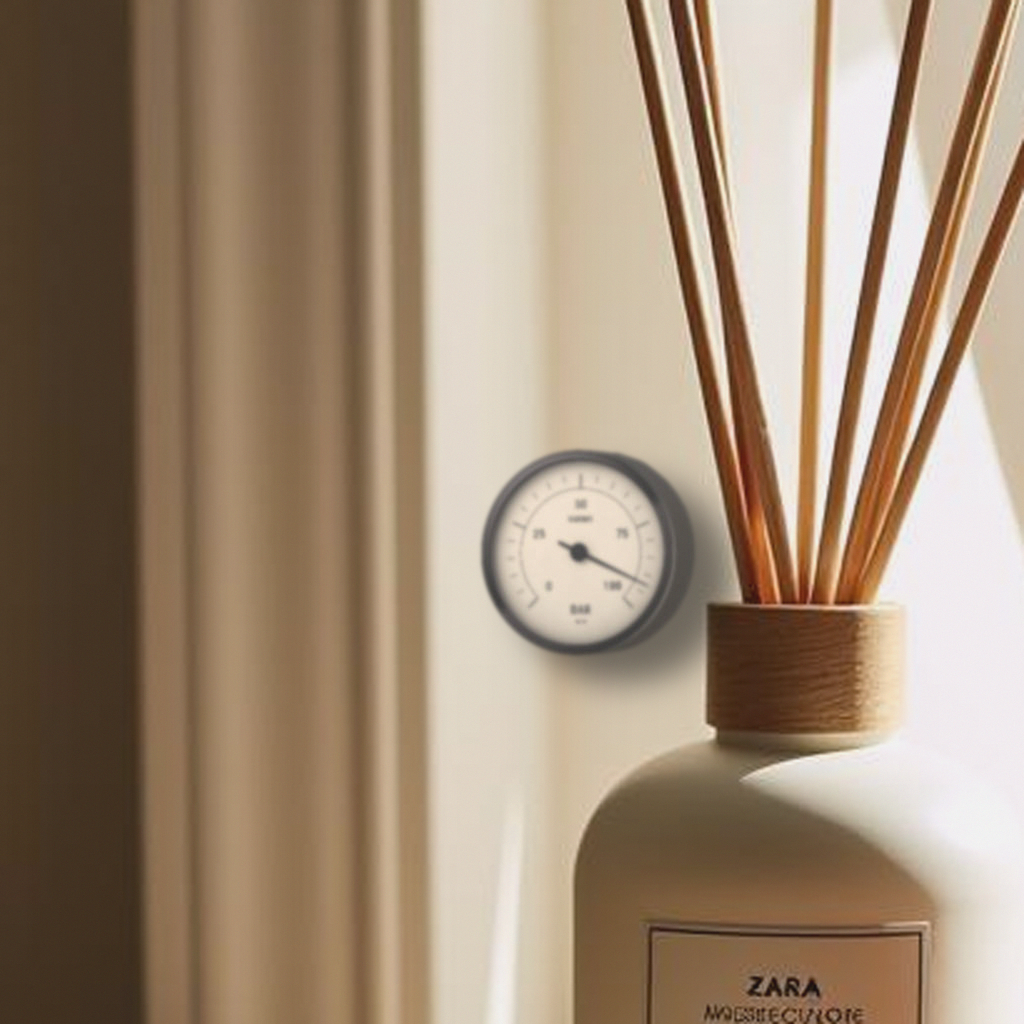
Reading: 92.5 bar
